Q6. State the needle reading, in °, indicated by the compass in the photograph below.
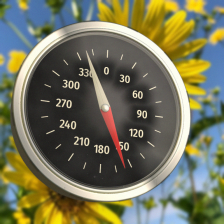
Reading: 157.5 °
